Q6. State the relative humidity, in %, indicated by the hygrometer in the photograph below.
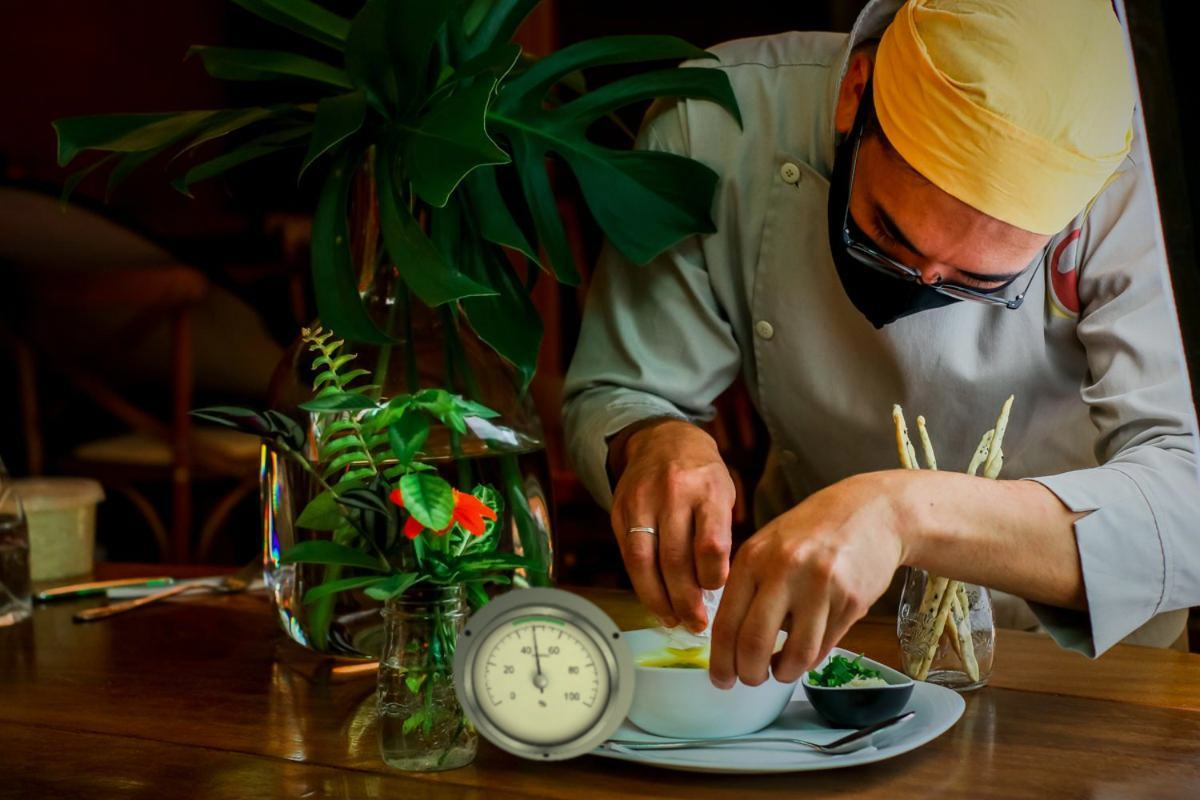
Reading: 48 %
